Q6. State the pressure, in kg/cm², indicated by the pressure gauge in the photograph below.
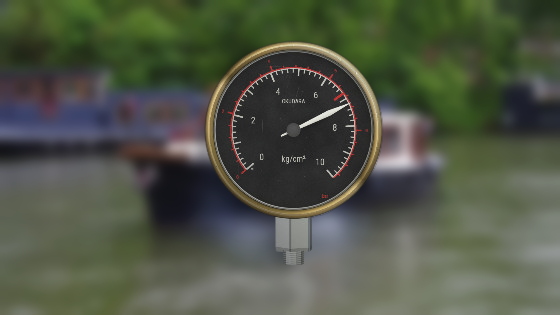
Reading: 7.2 kg/cm²
